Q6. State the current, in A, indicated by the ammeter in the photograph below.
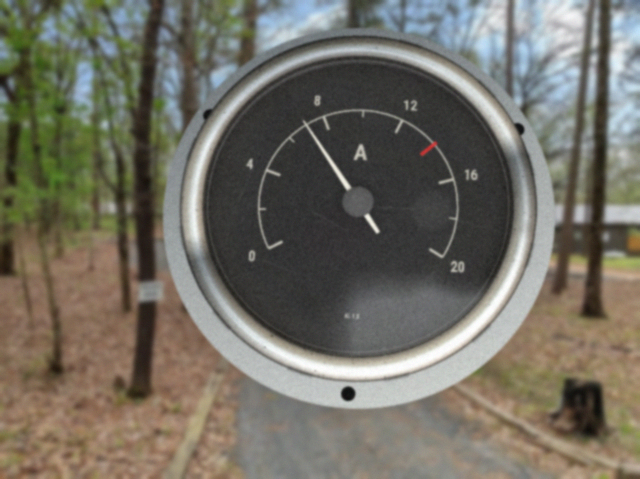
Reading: 7 A
